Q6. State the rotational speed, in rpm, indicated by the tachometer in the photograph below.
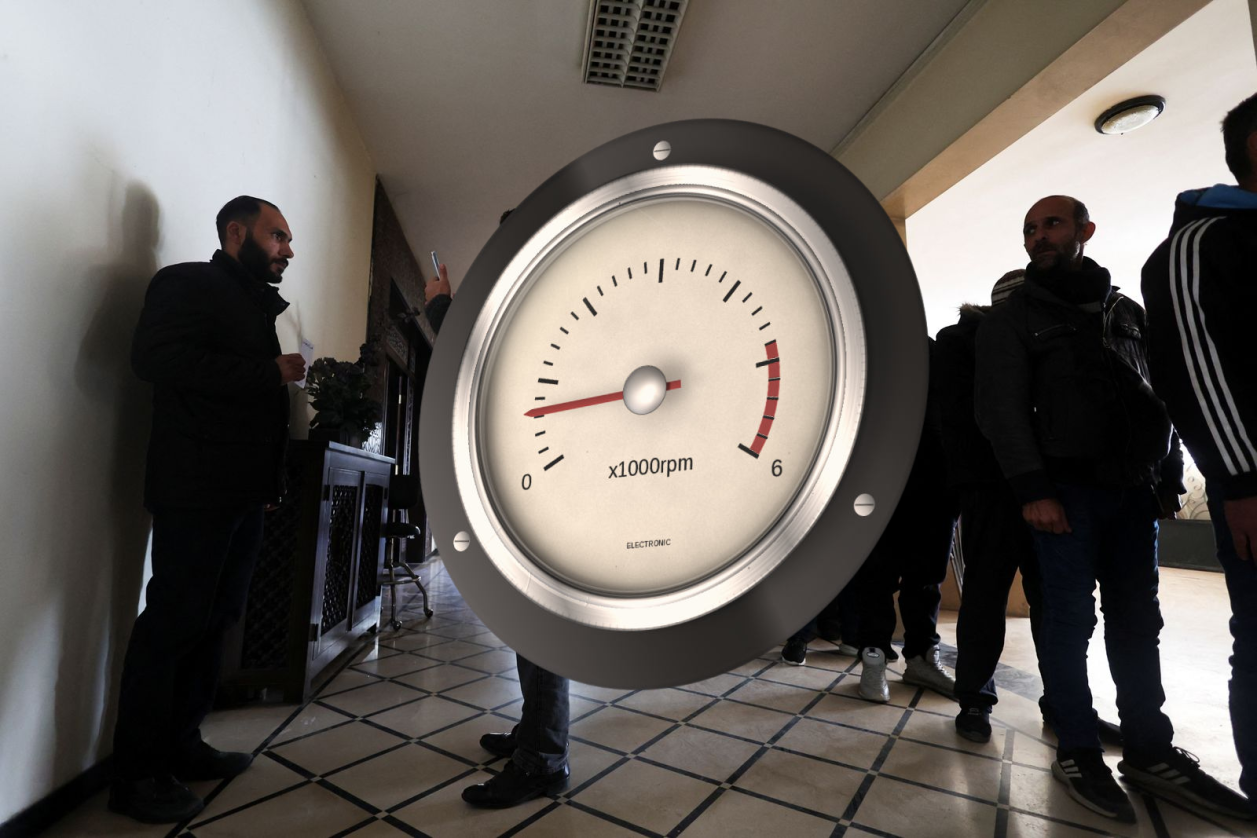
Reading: 600 rpm
